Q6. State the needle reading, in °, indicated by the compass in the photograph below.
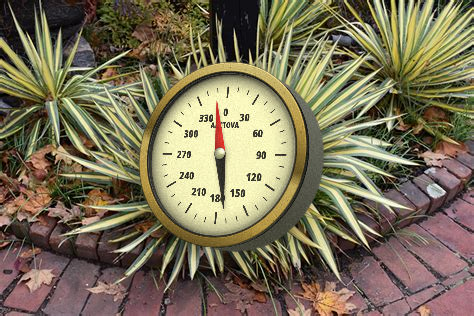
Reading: 350 °
